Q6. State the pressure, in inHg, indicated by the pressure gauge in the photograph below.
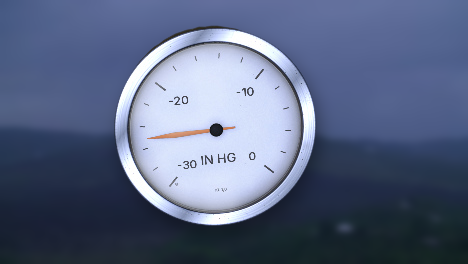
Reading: -25 inHg
